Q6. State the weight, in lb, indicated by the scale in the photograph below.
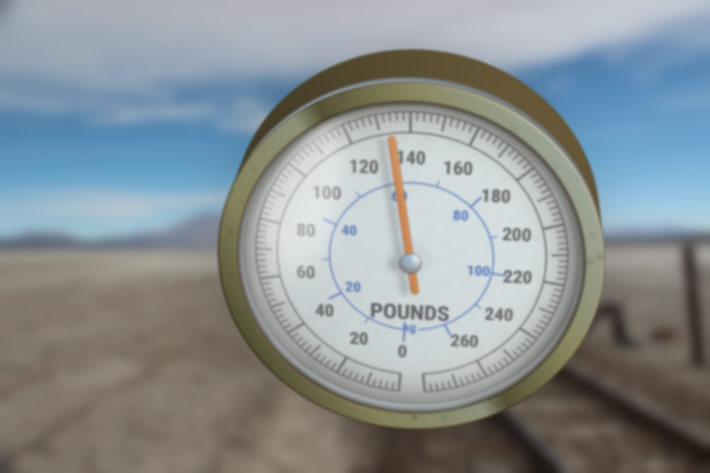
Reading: 134 lb
